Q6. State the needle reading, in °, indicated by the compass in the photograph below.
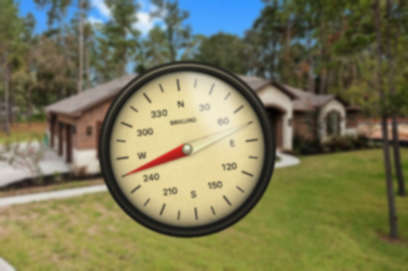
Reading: 255 °
